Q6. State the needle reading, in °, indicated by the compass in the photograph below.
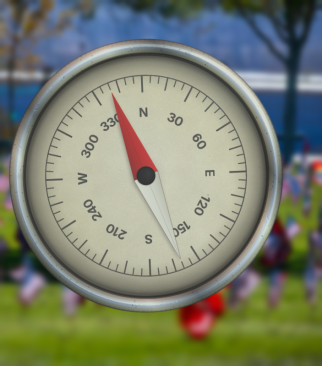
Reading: 340 °
